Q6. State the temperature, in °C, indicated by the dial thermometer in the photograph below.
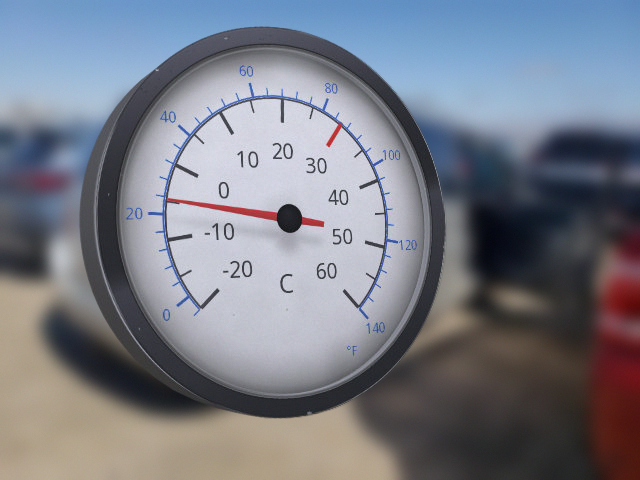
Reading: -5 °C
